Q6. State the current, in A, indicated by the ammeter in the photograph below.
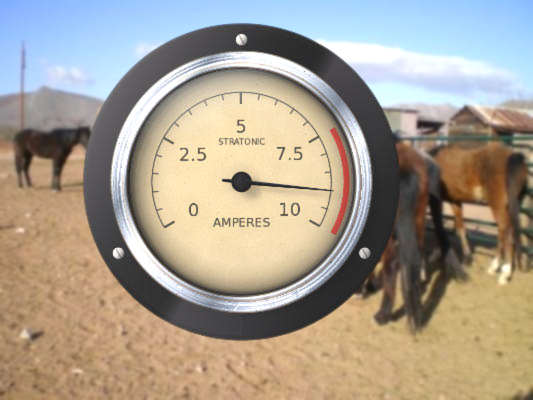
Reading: 9 A
